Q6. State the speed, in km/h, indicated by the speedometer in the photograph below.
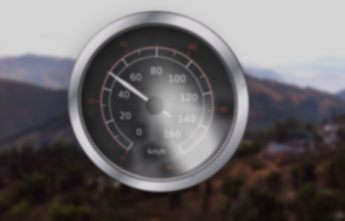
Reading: 50 km/h
